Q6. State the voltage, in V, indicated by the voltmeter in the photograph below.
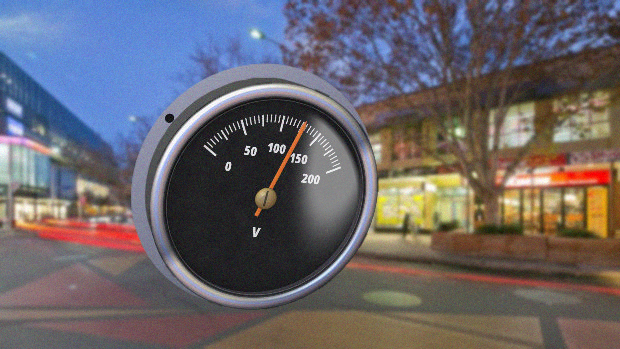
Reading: 125 V
